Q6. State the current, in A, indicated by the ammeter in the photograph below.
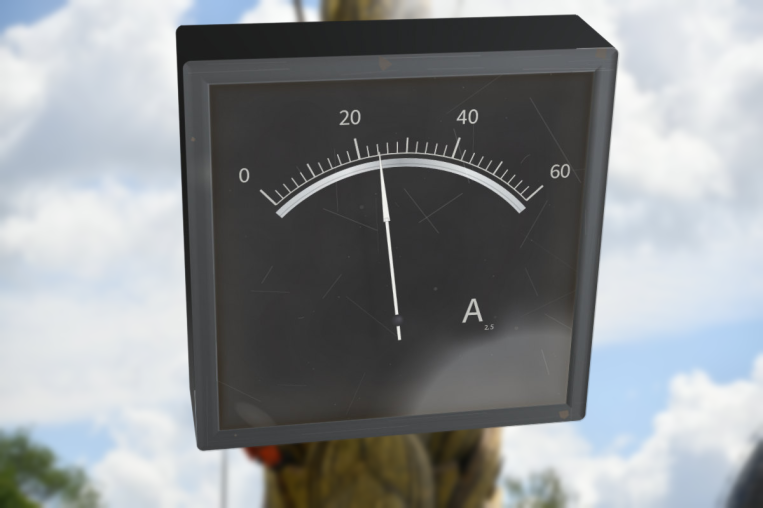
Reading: 24 A
